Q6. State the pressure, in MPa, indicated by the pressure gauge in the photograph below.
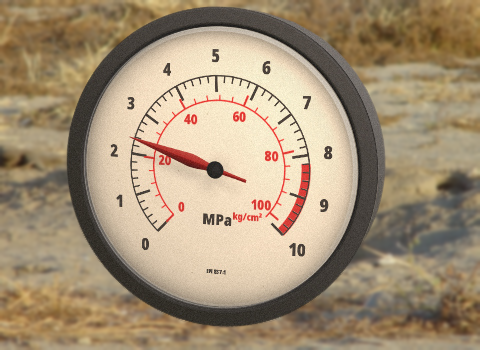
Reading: 2.4 MPa
